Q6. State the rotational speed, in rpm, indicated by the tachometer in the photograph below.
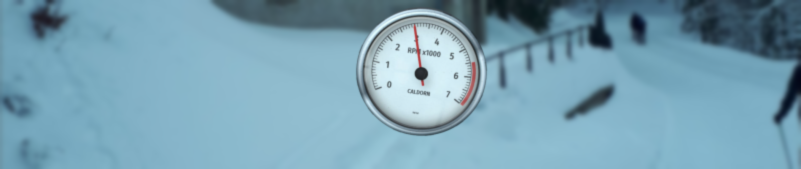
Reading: 3000 rpm
